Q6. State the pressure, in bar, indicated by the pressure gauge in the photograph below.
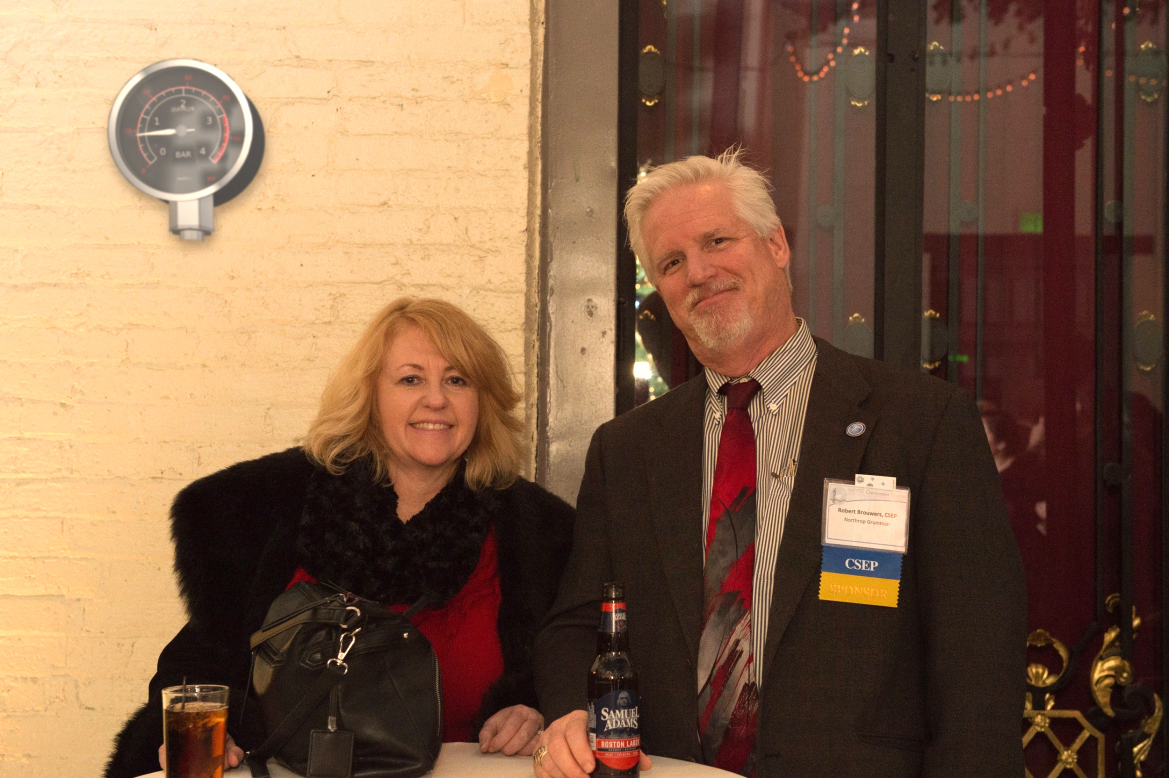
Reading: 0.6 bar
